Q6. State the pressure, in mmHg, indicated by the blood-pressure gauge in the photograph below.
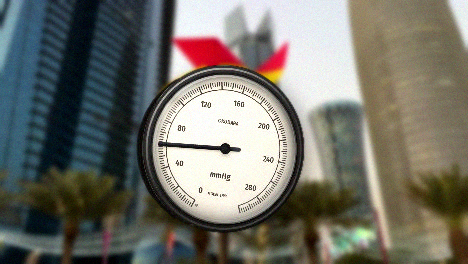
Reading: 60 mmHg
